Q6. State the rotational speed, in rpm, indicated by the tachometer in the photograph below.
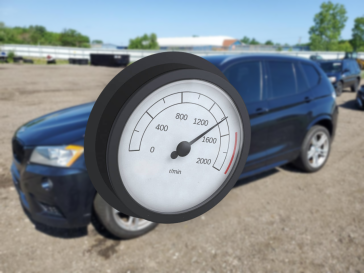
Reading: 1400 rpm
